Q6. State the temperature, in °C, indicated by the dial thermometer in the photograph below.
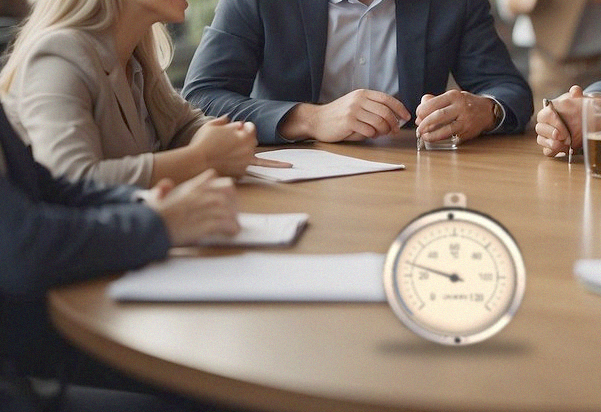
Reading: 28 °C
